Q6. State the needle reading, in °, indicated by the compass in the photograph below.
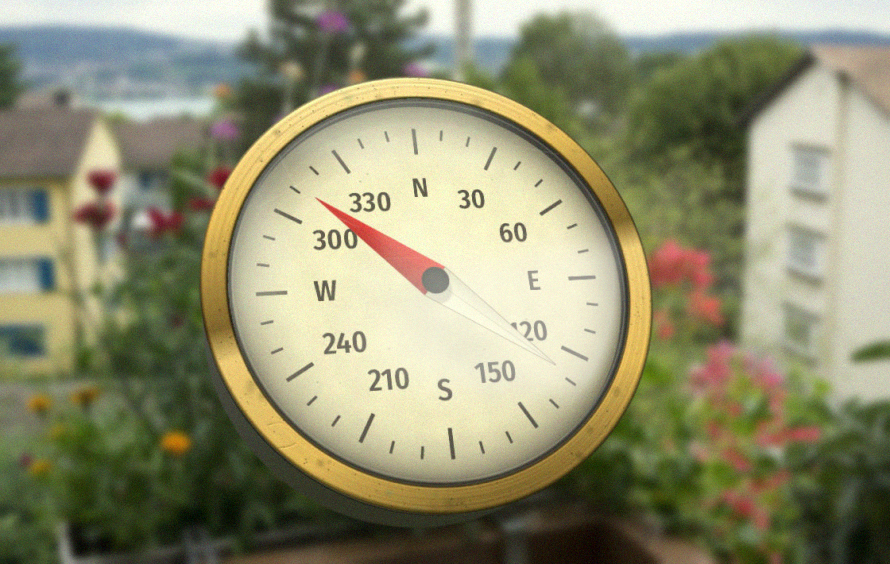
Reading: 310 °
